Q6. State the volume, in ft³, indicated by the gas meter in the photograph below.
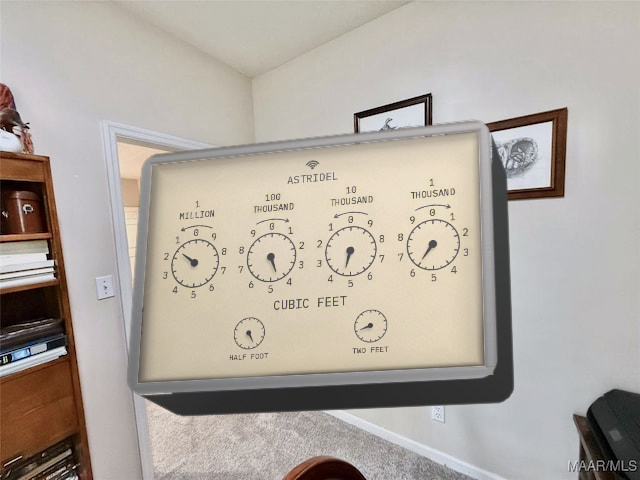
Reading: 144600 ft³
